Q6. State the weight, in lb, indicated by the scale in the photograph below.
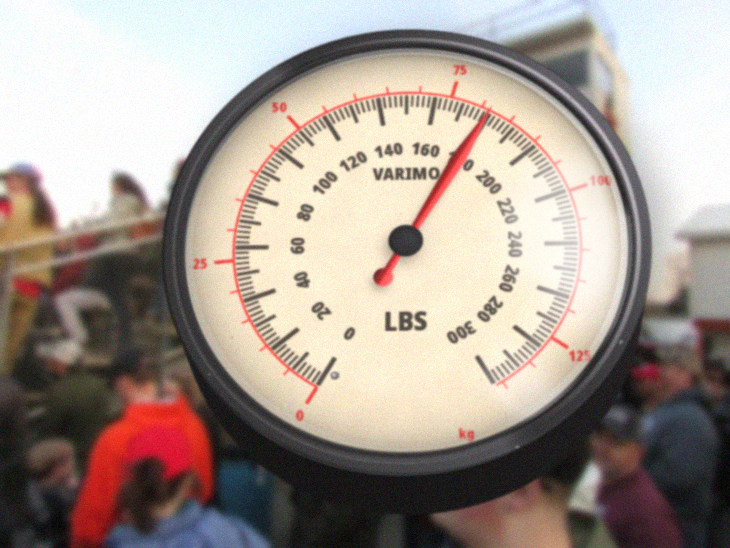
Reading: 180 lb
